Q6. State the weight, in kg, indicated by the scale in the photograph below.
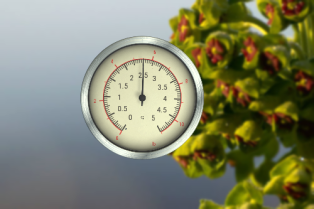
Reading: 2.5 kg
